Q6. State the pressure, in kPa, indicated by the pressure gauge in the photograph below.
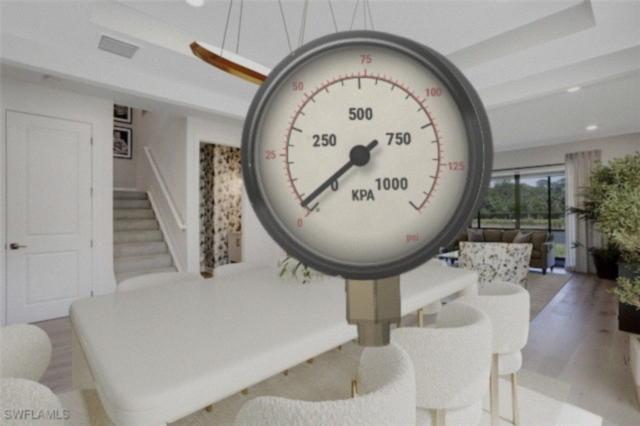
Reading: 25 kPa
